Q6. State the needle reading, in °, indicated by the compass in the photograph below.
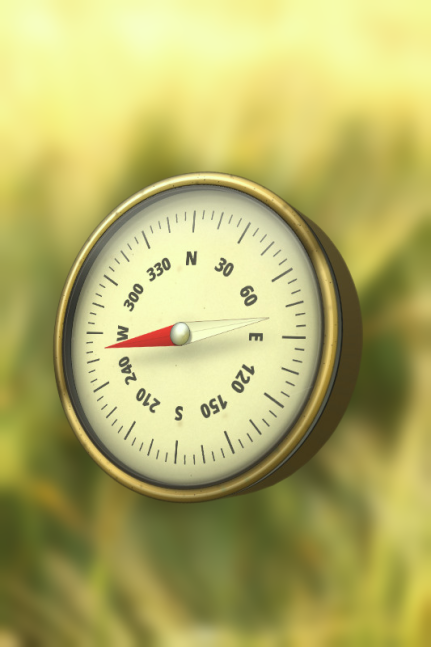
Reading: 260 °
